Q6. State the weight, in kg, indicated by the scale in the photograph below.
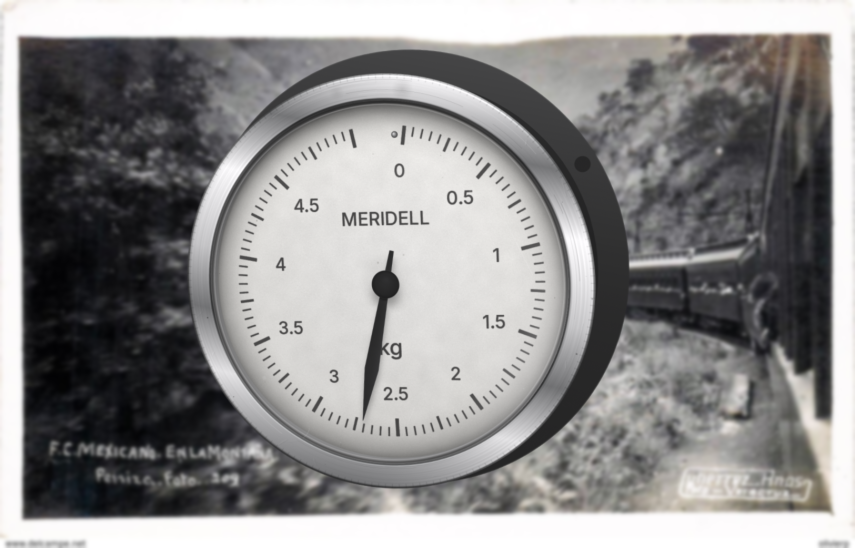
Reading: 2.7 kg
